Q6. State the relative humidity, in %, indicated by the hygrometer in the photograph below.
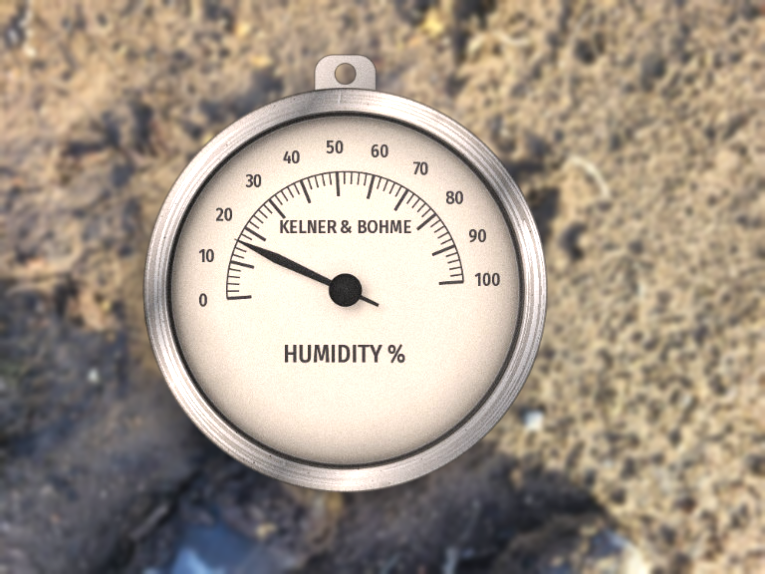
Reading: 16 %
